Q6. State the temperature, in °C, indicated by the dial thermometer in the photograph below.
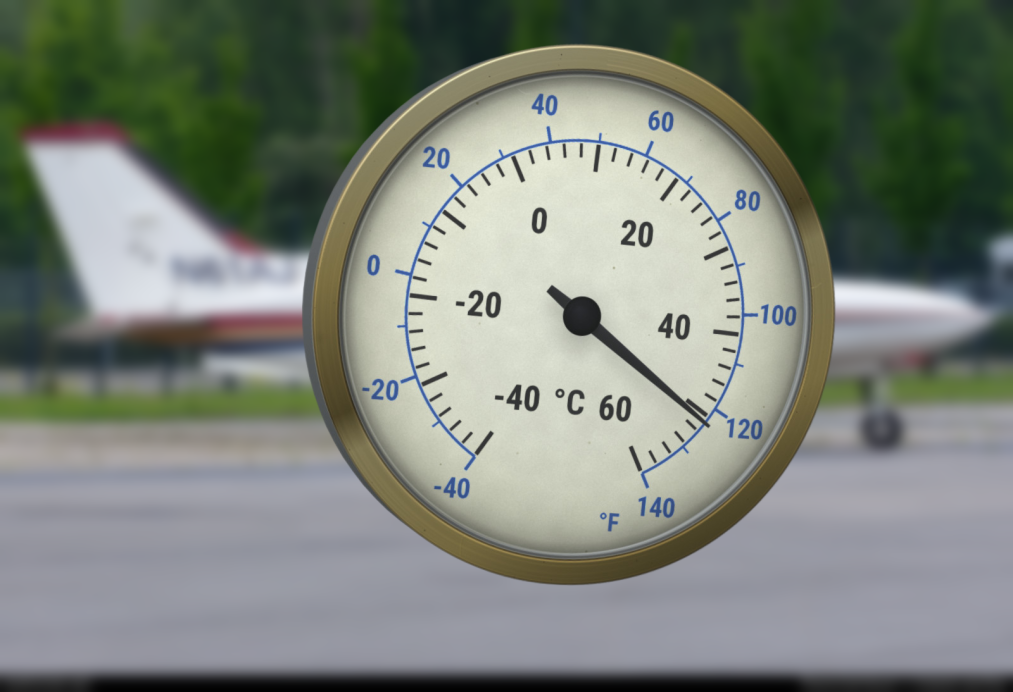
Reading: 51 °C
